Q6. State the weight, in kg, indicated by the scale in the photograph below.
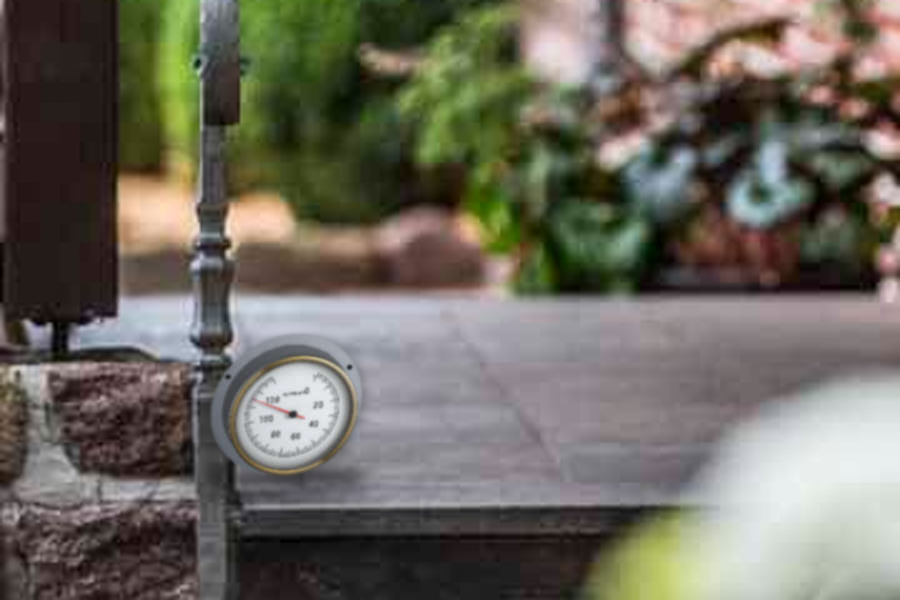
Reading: 115 kg
